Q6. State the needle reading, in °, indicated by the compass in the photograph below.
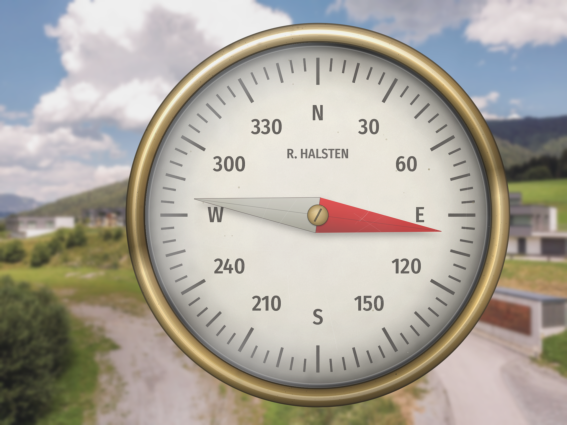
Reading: 97.5 °
